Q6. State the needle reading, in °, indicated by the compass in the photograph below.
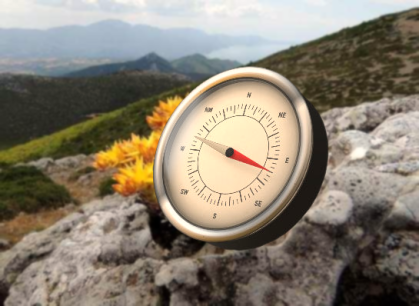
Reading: 105 °
